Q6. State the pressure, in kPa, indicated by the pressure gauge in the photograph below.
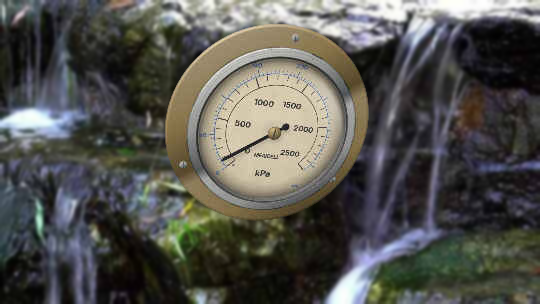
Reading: 100 kPa
